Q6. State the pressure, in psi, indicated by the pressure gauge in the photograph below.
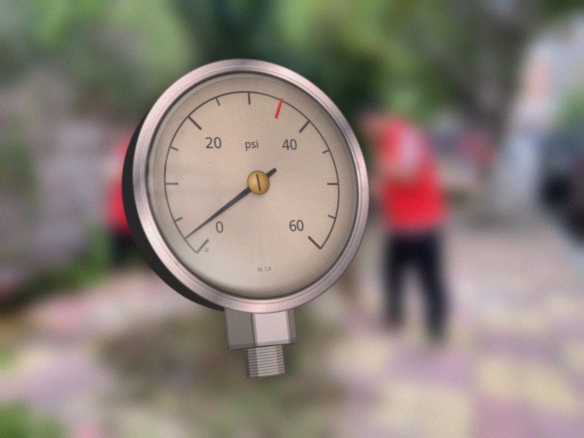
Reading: 2.5 psi
